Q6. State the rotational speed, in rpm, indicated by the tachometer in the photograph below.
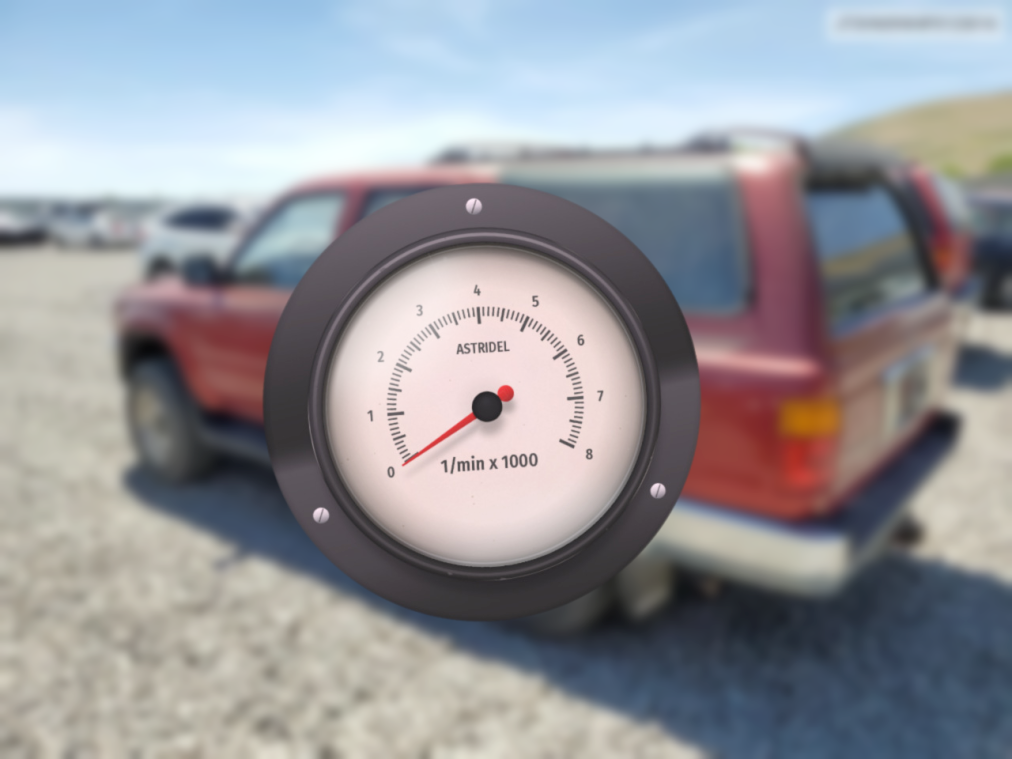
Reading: 0 rpm
